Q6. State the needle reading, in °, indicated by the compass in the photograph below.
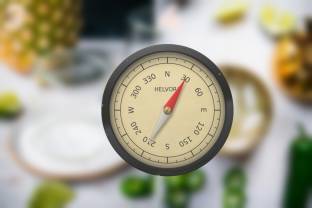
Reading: 30 °
